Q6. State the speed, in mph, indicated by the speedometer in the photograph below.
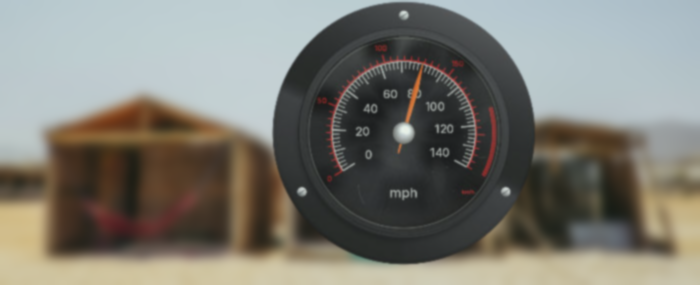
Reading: 80 mph
